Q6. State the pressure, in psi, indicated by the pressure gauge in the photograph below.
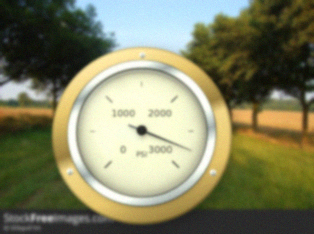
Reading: 2750 psi
